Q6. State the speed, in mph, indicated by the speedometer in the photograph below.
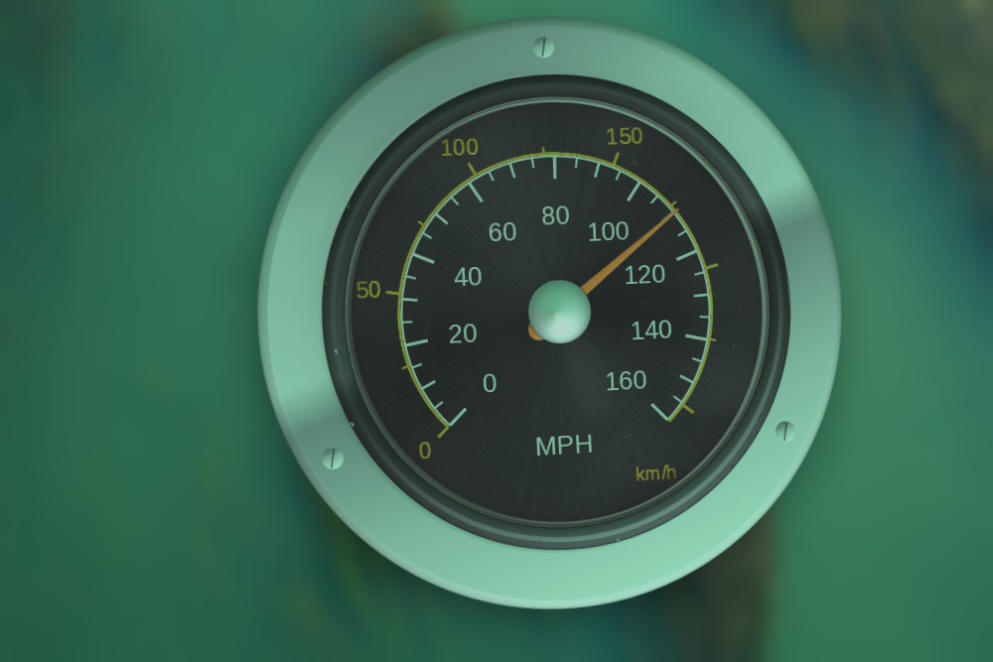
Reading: 110 mph
